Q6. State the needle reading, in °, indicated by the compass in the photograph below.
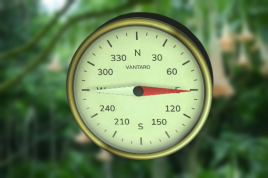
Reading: 90 °
